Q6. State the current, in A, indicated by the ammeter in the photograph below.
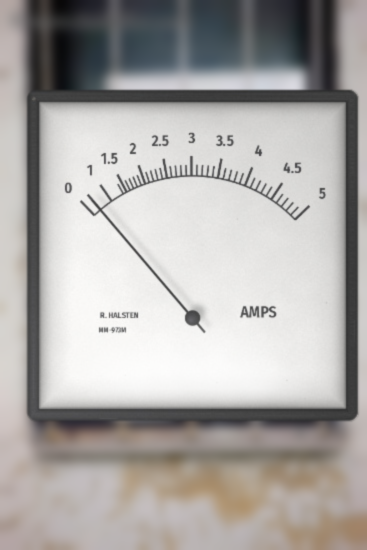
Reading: 0.5 A
